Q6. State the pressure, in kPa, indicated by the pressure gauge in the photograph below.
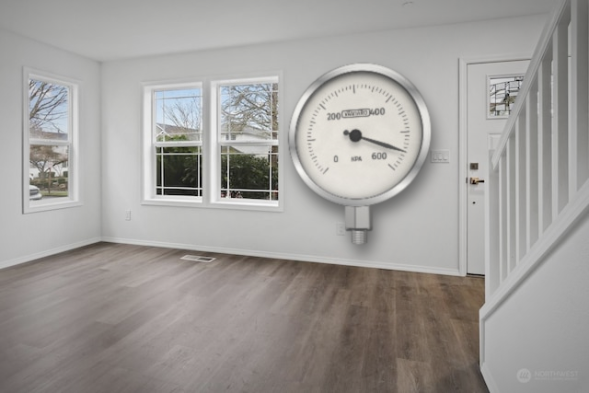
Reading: 550 kPa
